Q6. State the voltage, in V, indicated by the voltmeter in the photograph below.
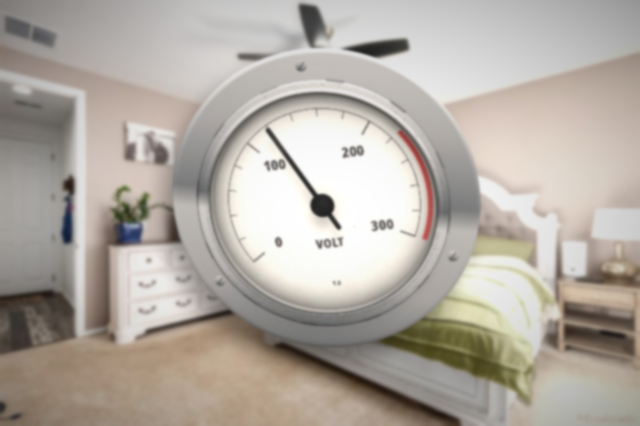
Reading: 120 V
